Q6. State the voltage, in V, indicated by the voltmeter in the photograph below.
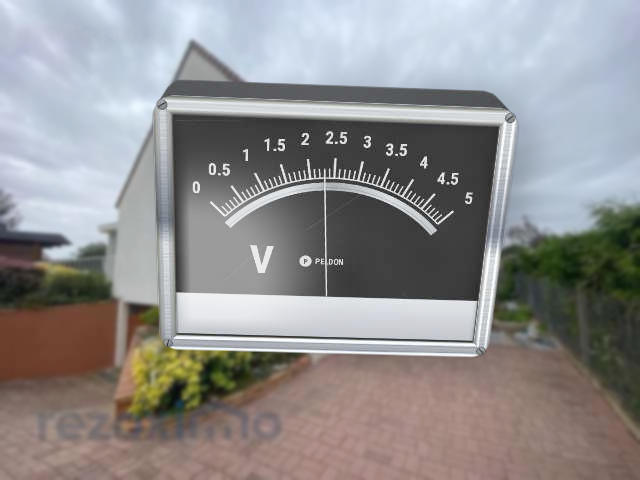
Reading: 2.3 V
